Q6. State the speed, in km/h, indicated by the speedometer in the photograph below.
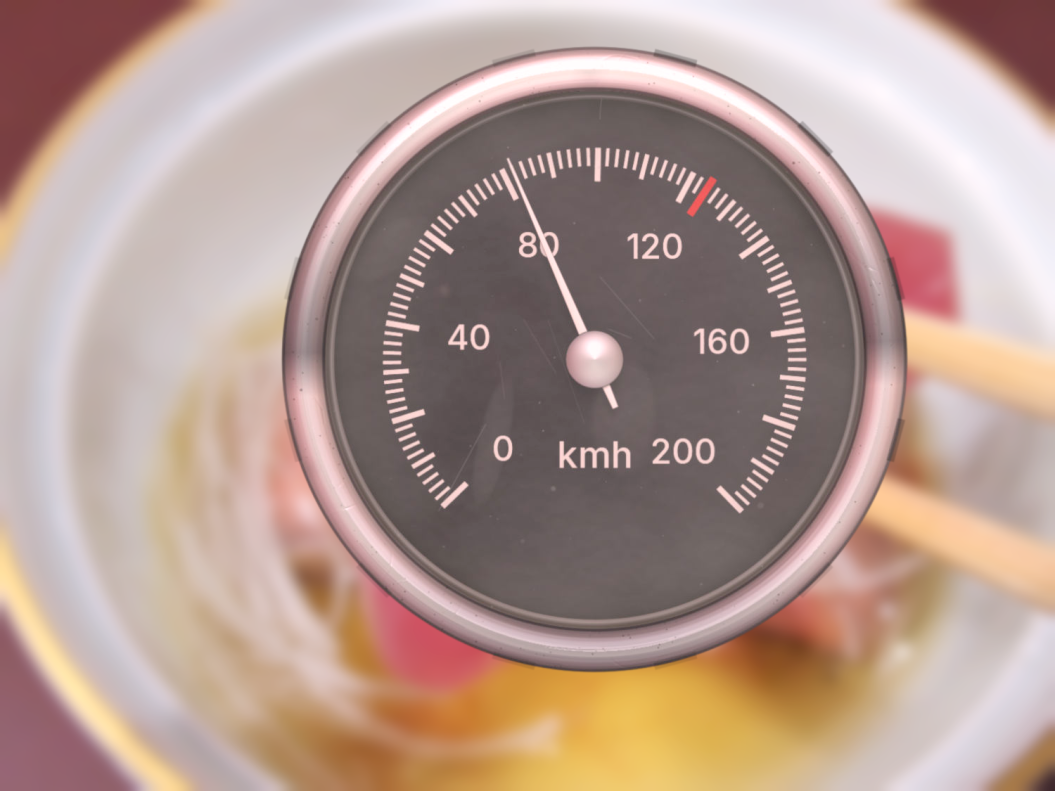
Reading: 82 km/h
